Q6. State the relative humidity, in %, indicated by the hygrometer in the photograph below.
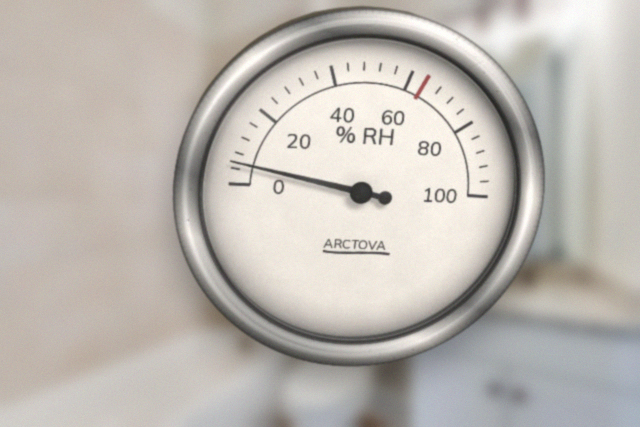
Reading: 6 %
